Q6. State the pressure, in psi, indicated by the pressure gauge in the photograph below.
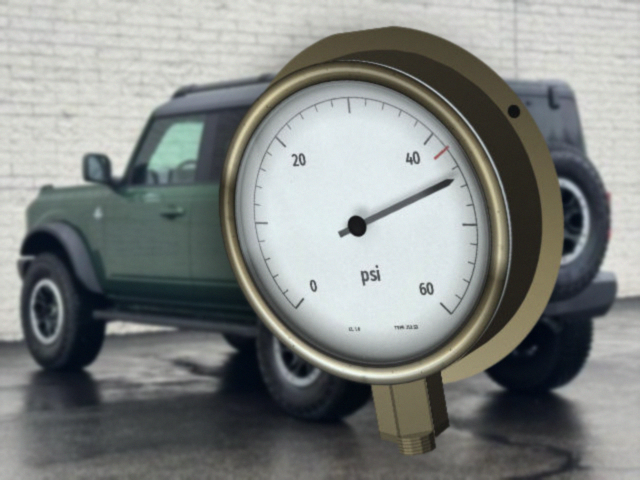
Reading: 45 psi
